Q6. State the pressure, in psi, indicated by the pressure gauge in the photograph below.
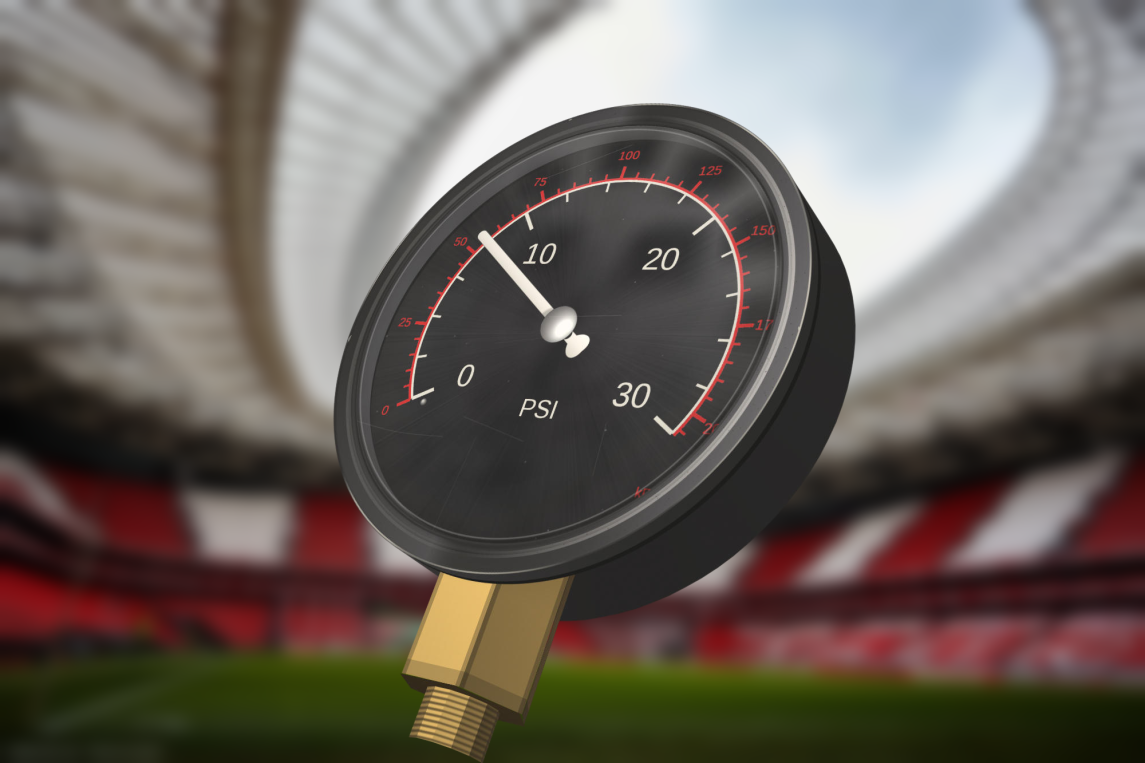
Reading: 8 psi
